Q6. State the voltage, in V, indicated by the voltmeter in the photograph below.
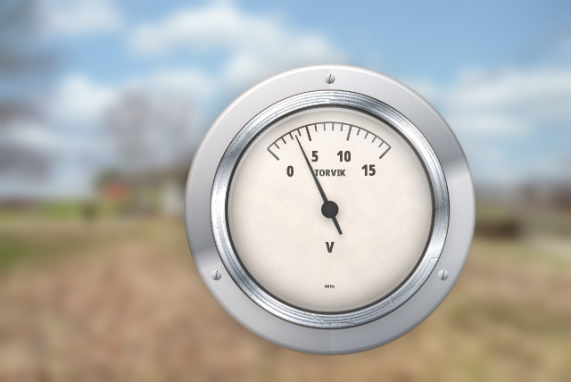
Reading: 3.5 V
